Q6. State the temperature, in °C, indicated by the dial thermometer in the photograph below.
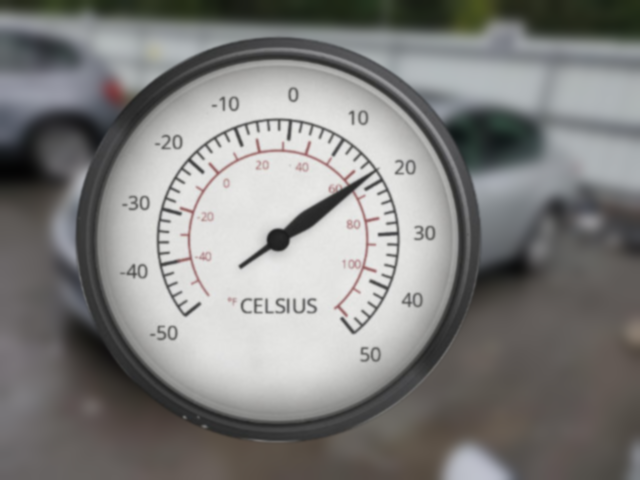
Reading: 18 °C
